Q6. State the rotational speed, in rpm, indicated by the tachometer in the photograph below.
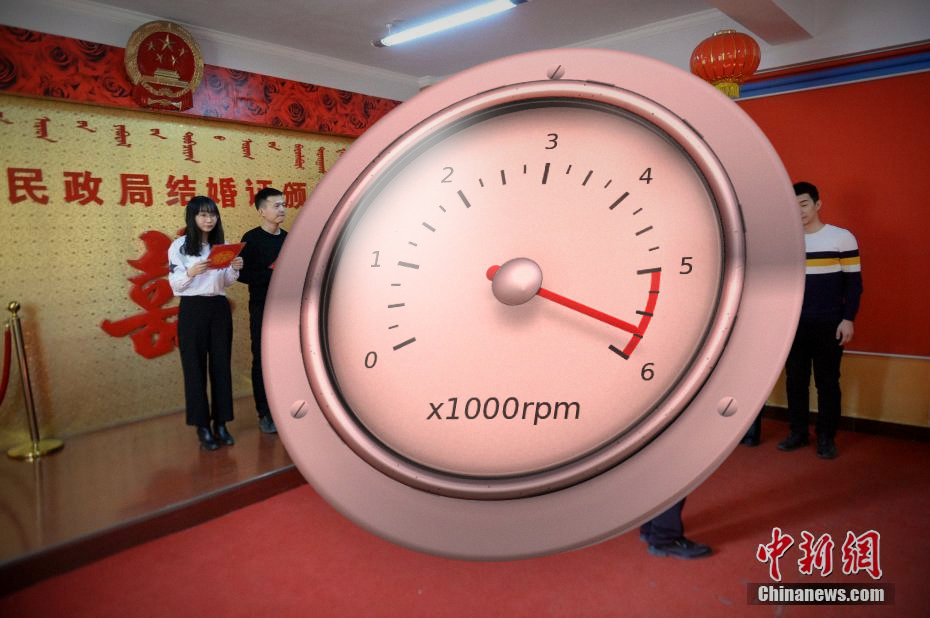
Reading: 5750 rpm
